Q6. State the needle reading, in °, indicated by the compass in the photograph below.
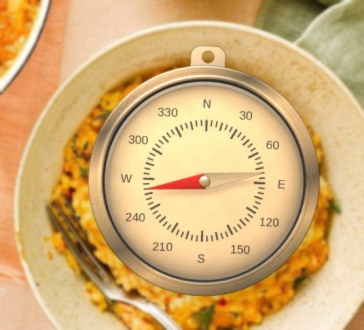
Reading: 260 °
